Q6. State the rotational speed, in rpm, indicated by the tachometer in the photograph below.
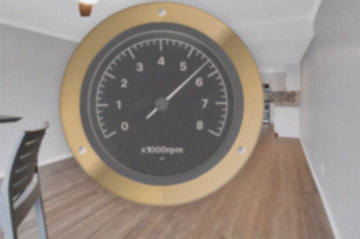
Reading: 5600 rpm
